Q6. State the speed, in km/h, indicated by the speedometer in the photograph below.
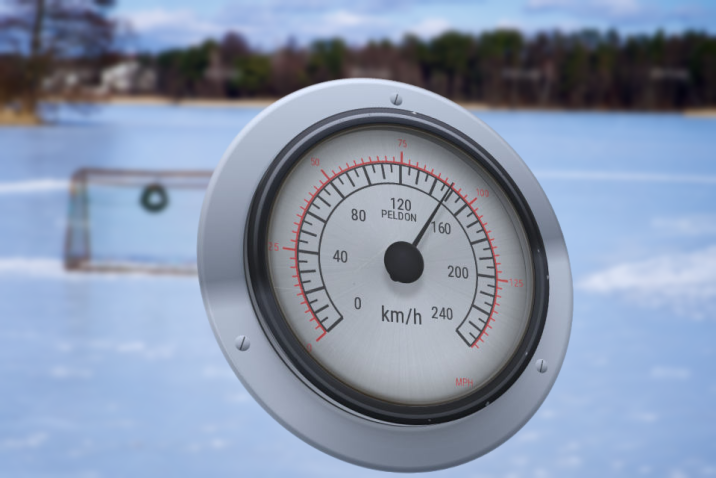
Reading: 147.5 km/h
